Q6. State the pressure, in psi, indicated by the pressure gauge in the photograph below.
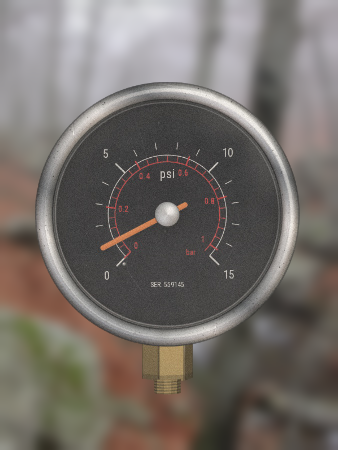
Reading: 1 psi
